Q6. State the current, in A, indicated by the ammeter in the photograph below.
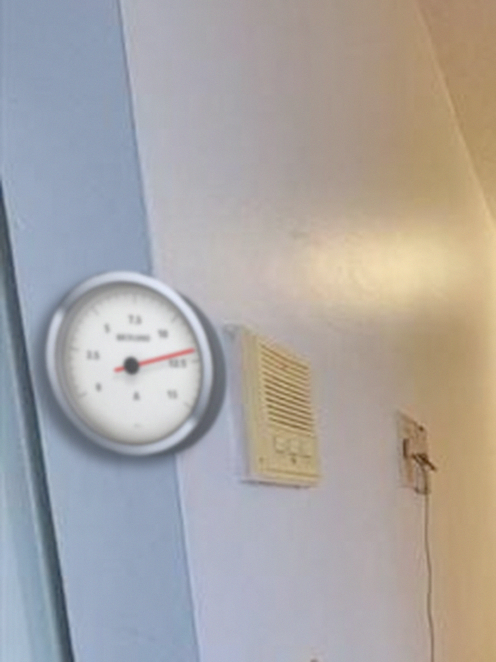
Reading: 12 A
